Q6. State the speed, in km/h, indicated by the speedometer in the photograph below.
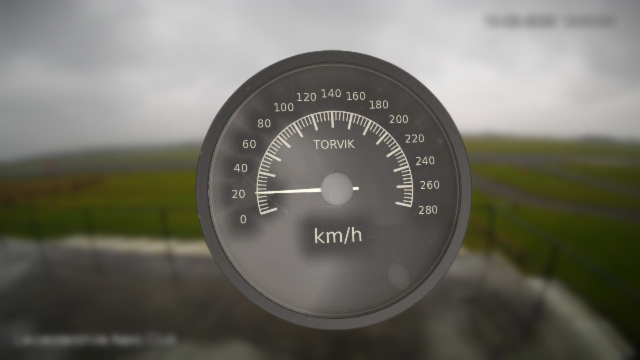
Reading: 20 km/h
